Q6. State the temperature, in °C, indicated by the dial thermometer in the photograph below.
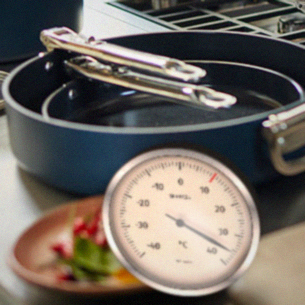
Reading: 35 °C
